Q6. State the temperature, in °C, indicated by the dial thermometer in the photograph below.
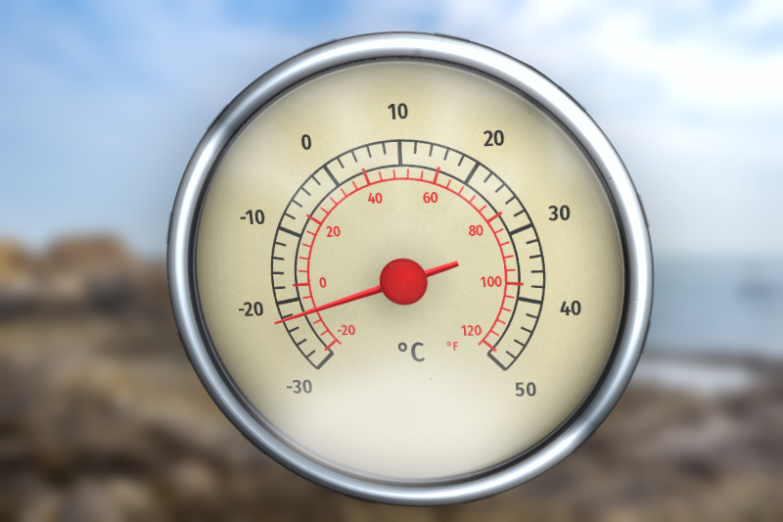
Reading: -22 °C
